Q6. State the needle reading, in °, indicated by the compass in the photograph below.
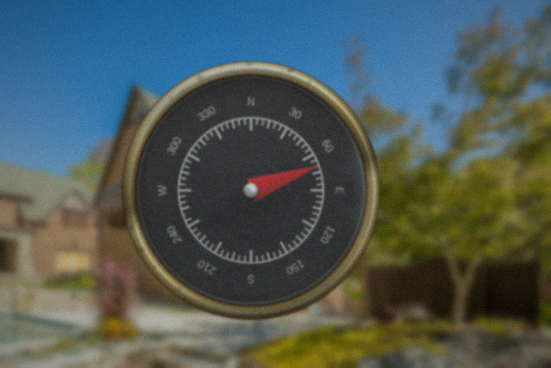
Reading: 70 °
